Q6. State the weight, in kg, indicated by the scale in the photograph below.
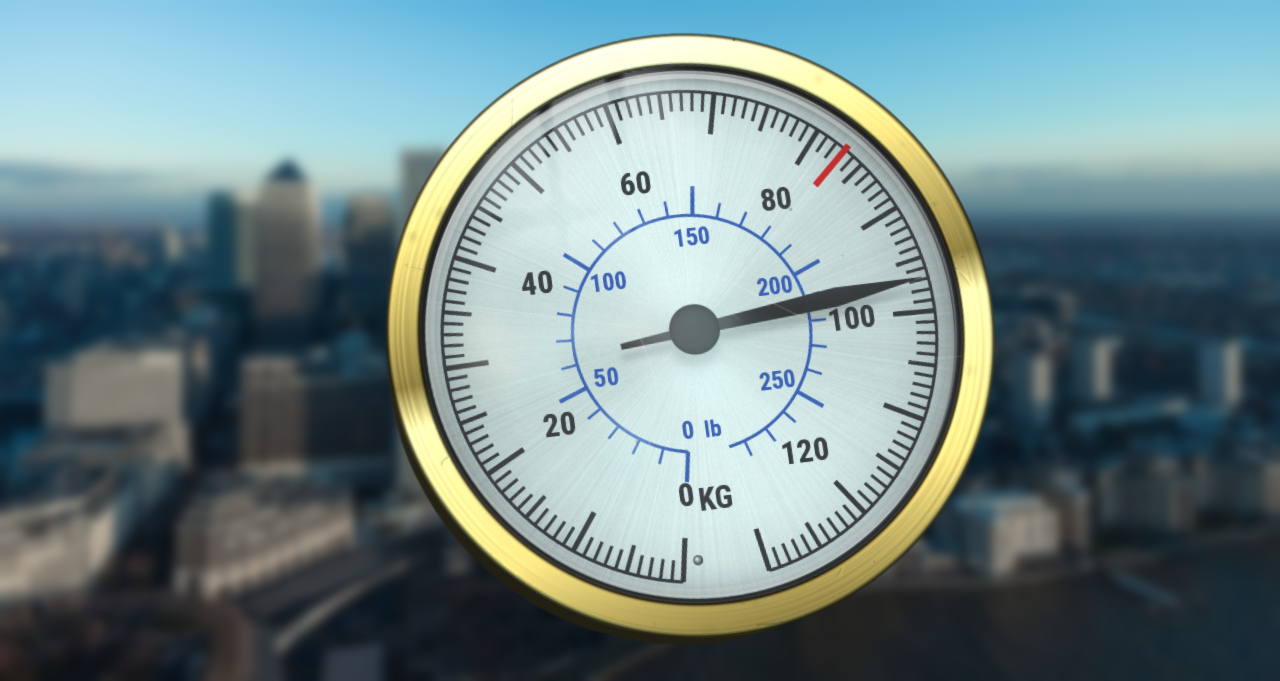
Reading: 97 kg
